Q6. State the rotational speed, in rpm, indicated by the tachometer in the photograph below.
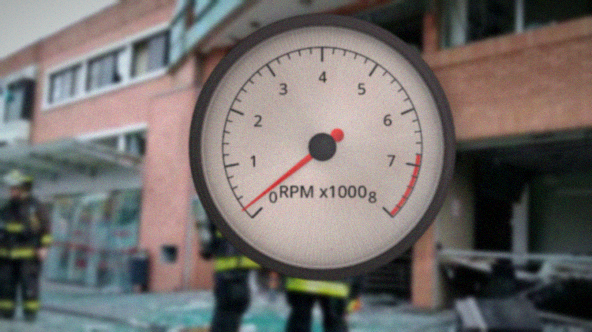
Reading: 200 rpm
